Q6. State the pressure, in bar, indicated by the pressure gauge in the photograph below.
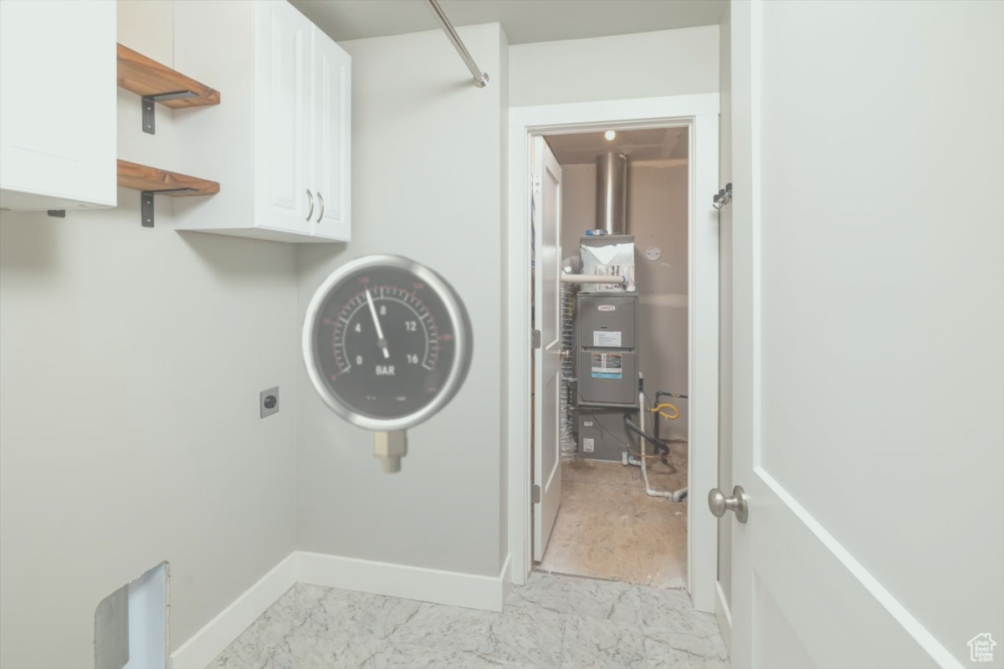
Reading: 7 bar
